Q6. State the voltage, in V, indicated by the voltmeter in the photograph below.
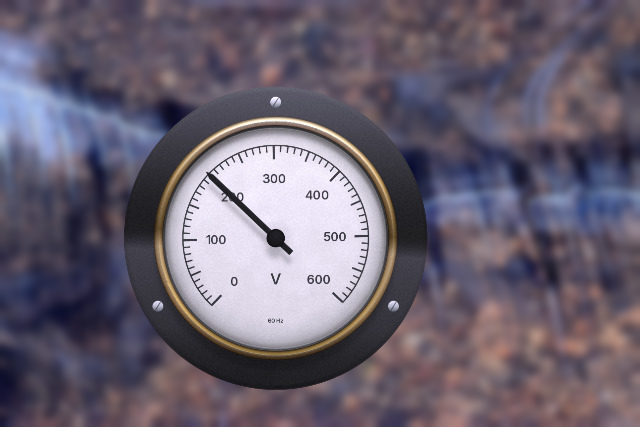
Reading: 200 V
